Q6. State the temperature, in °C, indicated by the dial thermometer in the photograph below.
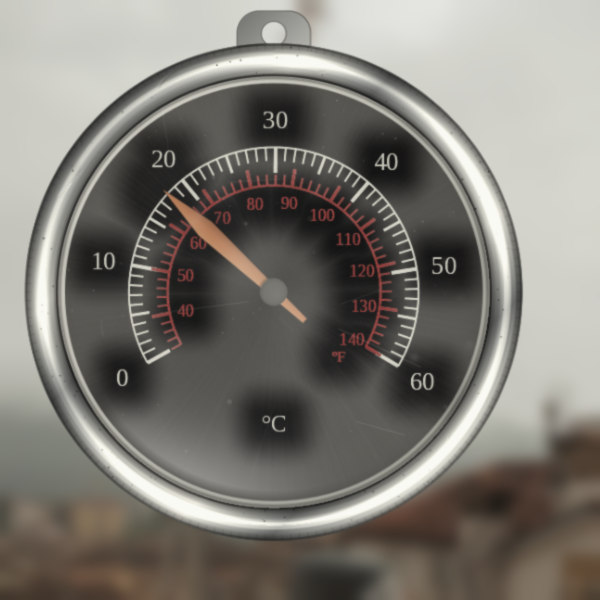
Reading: 18 °C
